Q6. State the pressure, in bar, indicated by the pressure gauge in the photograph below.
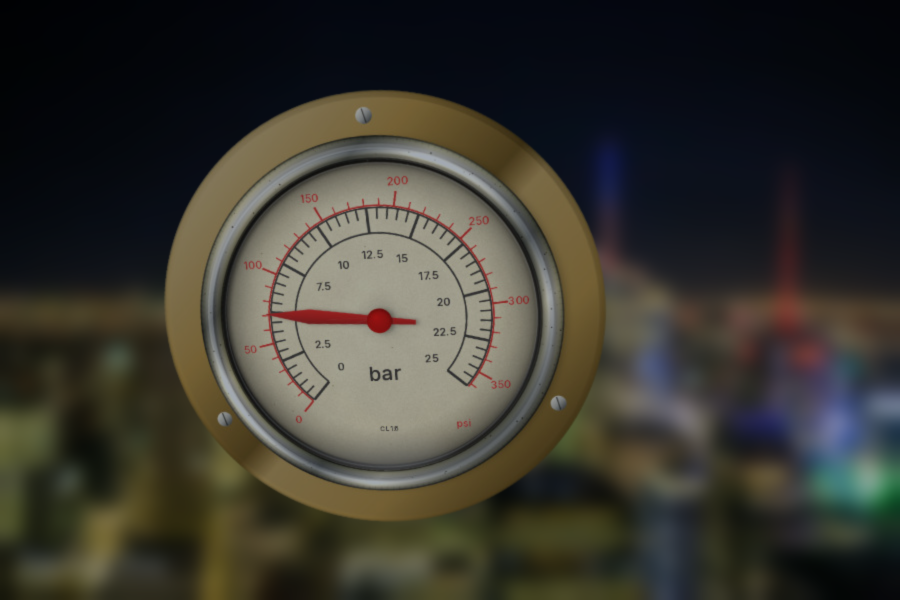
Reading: 5 bar
